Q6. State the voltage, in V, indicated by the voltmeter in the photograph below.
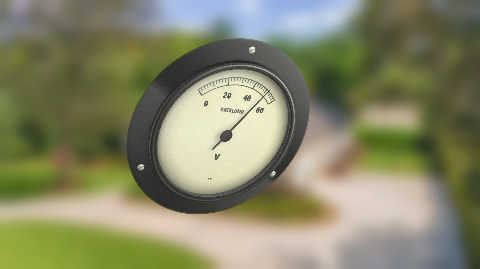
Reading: 50 V
